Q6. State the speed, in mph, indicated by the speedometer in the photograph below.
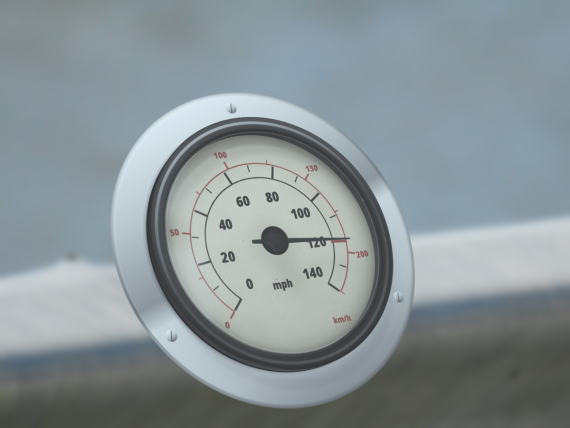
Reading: 120 mph
